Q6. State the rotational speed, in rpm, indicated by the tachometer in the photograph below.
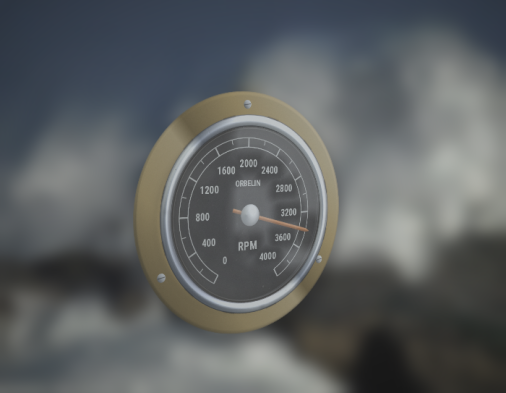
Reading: 3400 rpm
